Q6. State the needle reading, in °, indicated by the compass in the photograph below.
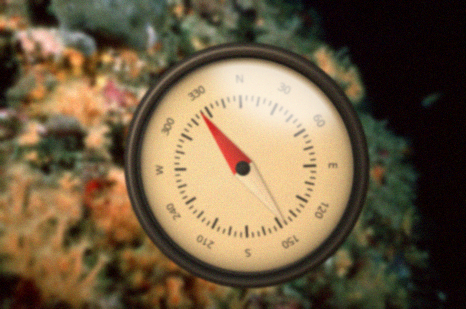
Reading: 325 °
